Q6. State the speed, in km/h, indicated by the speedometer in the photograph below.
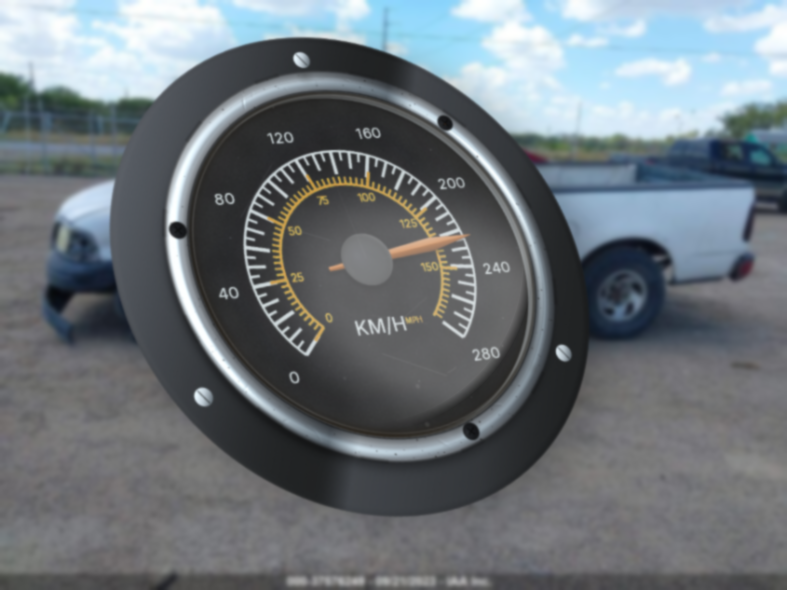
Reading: 225 km/h
